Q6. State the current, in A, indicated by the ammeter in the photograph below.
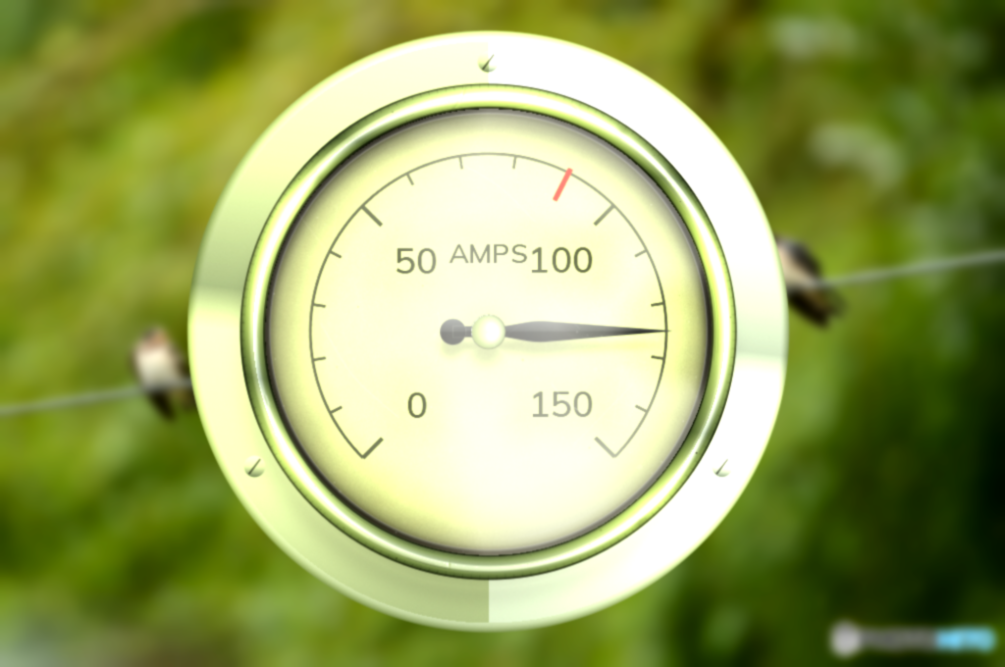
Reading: 125 A
